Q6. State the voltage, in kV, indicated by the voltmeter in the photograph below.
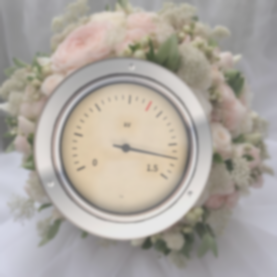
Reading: 1.35 kV
